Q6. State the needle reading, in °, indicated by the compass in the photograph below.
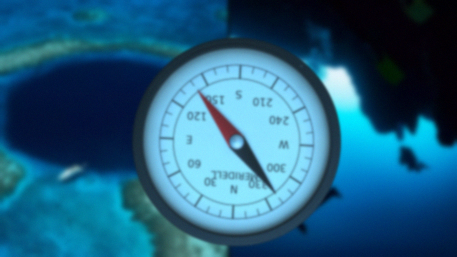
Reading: 140 °
